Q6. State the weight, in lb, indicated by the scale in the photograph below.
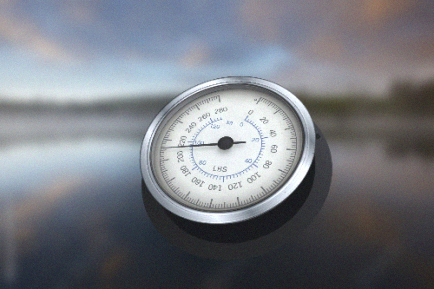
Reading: 210 lb
